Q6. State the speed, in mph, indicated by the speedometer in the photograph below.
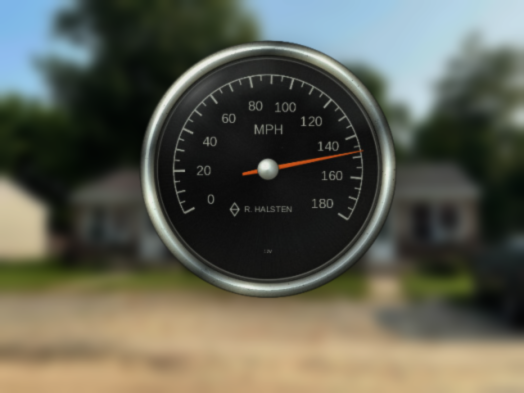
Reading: 147.5 mph
